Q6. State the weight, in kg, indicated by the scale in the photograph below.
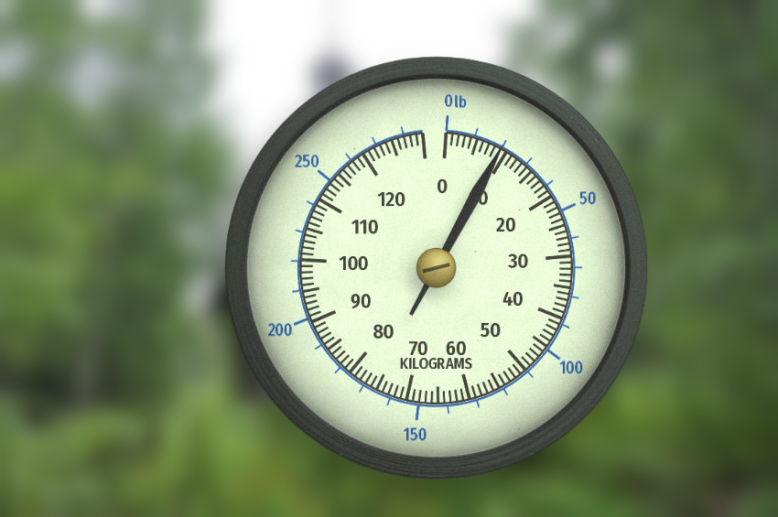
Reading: 9 kg
